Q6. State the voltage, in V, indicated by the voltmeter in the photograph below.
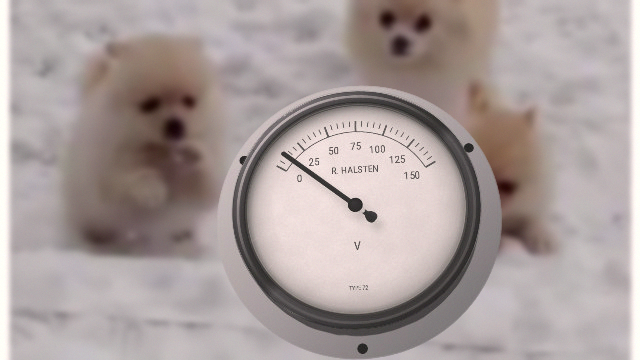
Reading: 10 V
